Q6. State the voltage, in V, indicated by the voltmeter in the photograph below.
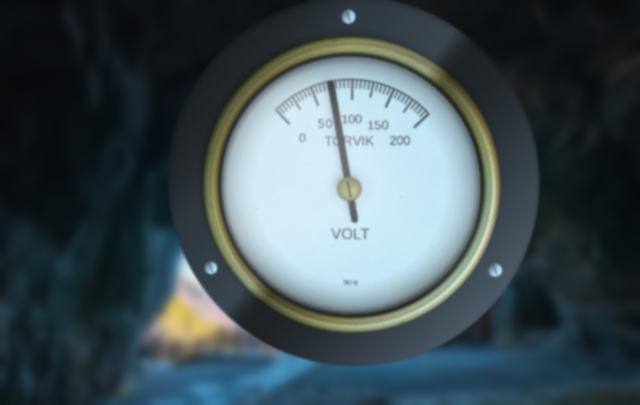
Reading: 75 V
